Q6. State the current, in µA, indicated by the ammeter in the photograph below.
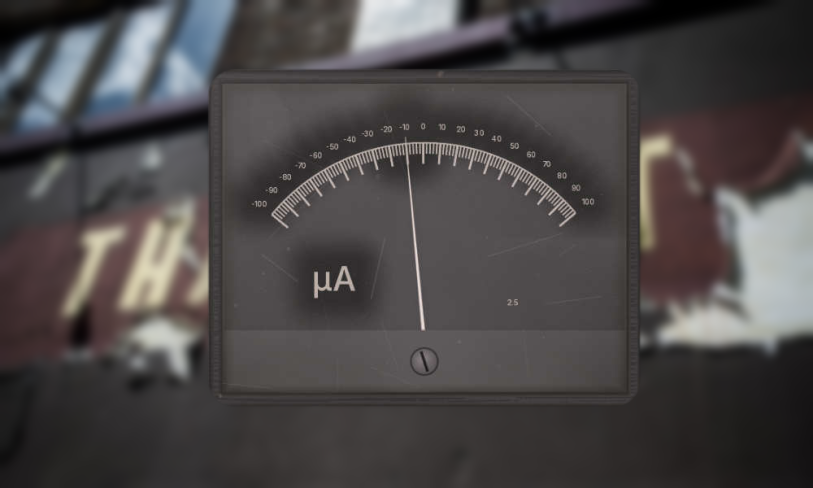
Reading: -10 µA
